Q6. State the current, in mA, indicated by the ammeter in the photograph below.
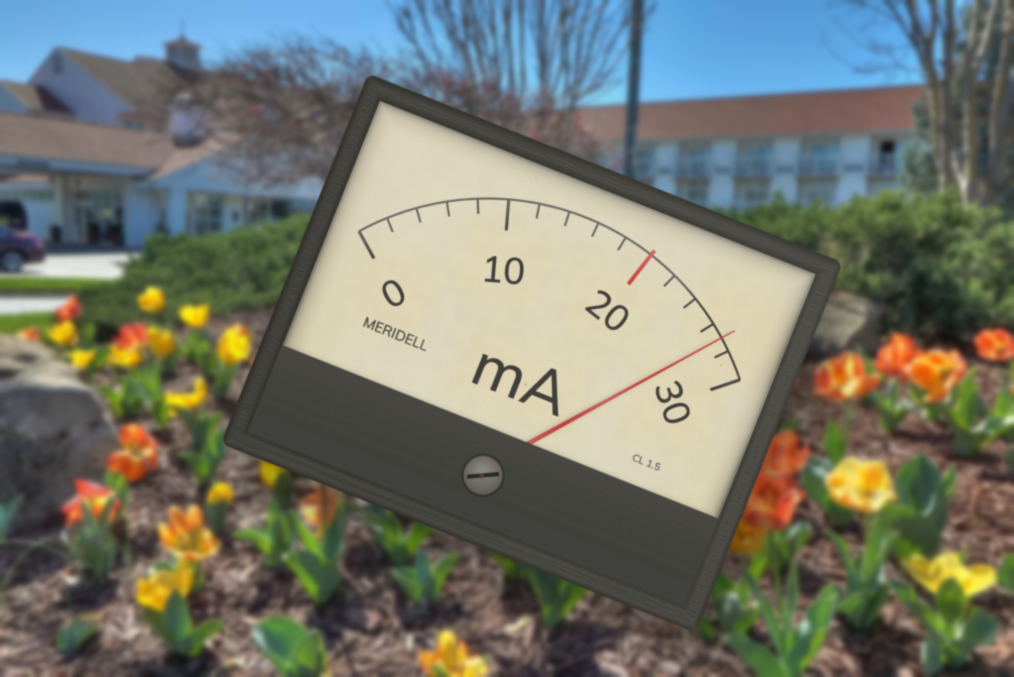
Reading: 27 mA
